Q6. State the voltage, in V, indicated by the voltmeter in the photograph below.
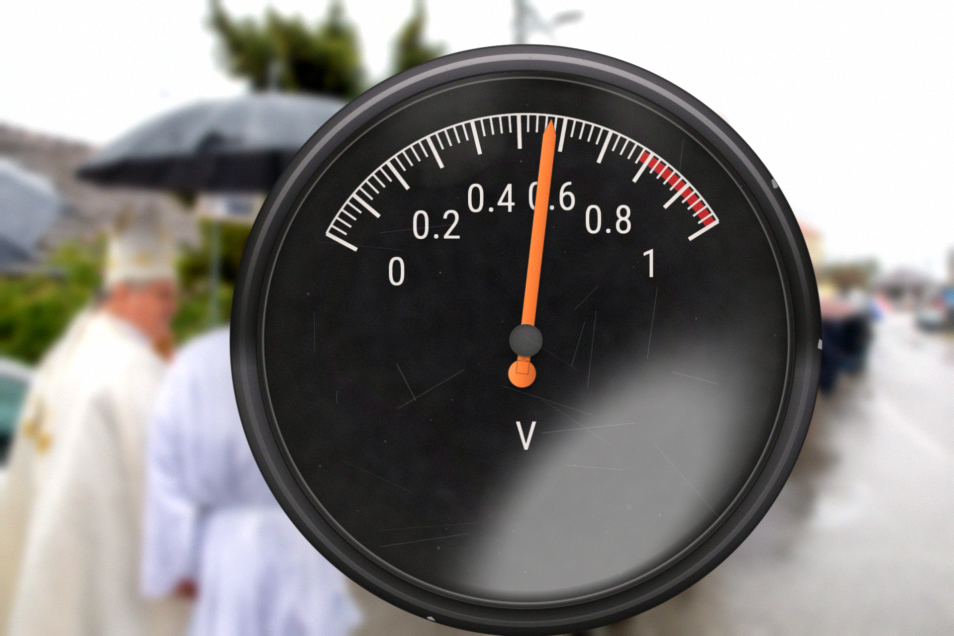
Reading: 0.57 V
